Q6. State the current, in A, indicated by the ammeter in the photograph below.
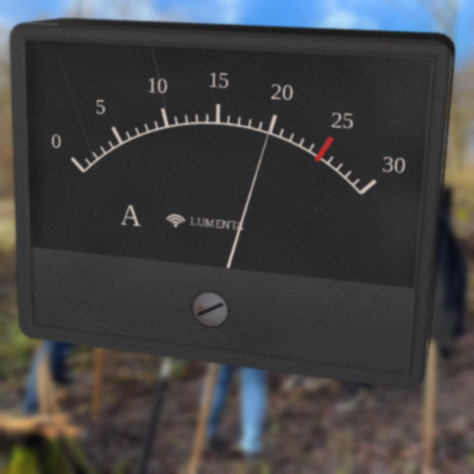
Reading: 20 A
